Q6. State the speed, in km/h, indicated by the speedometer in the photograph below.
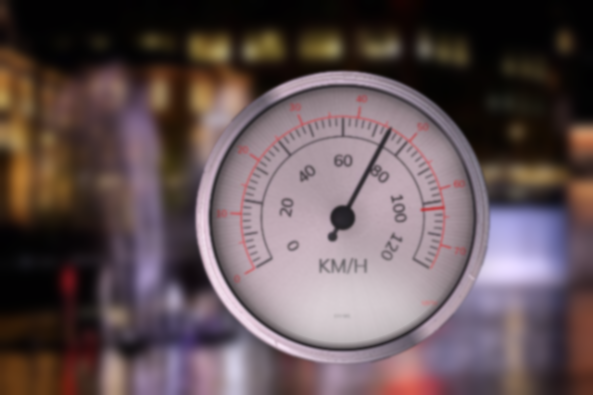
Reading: 74 km/h
